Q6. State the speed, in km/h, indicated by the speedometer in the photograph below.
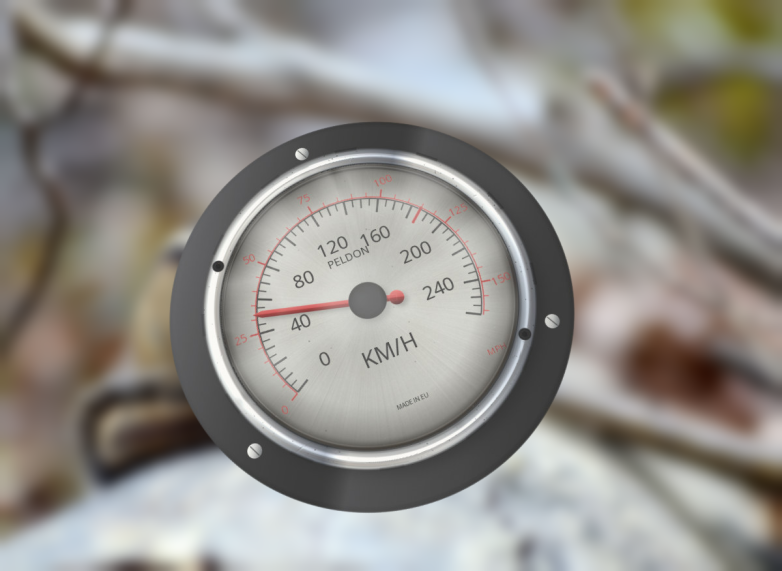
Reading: 50 km/h
